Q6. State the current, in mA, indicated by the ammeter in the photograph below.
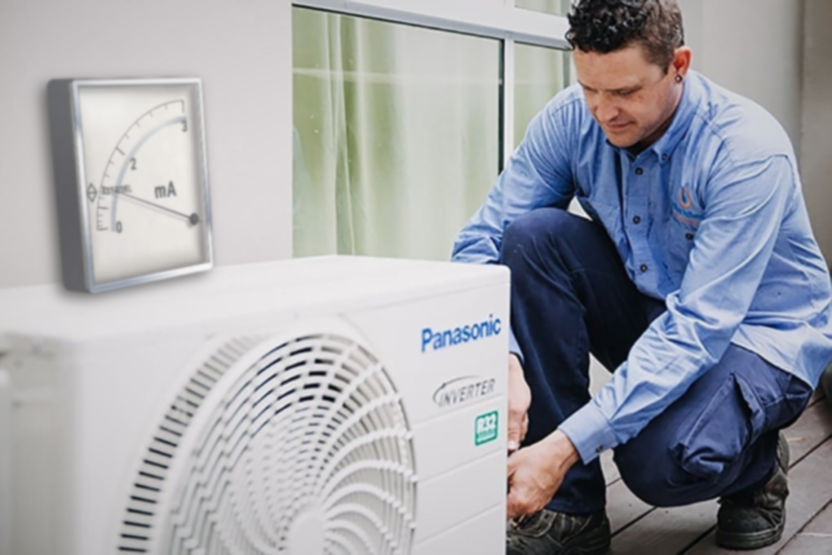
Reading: 1.4 mA
